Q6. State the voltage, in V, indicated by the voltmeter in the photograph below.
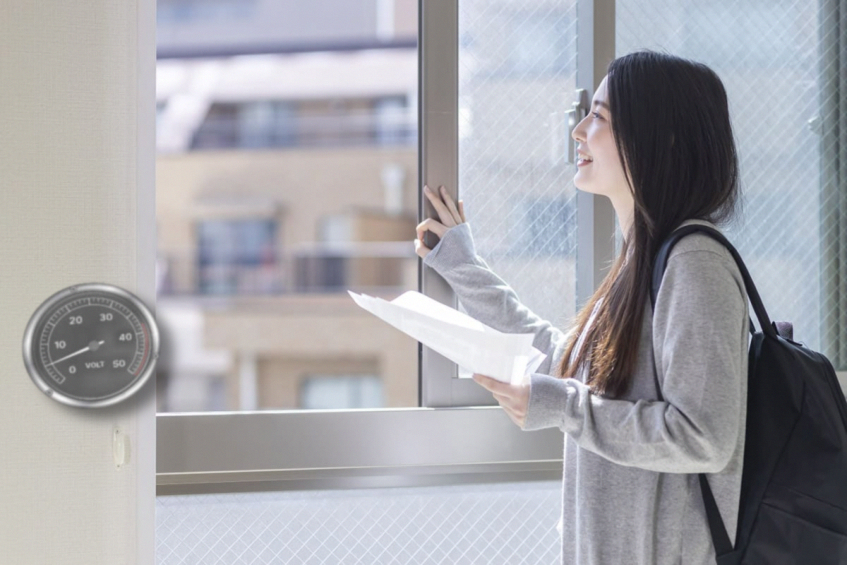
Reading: 5 V
